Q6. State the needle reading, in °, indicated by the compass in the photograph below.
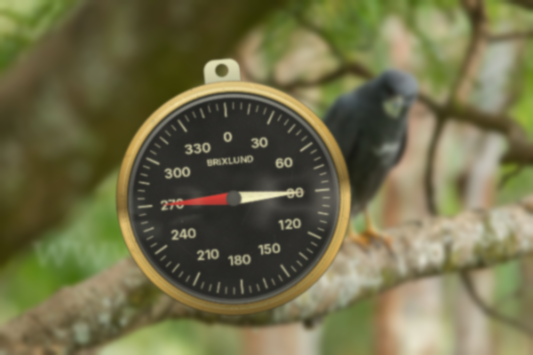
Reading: 270 °
